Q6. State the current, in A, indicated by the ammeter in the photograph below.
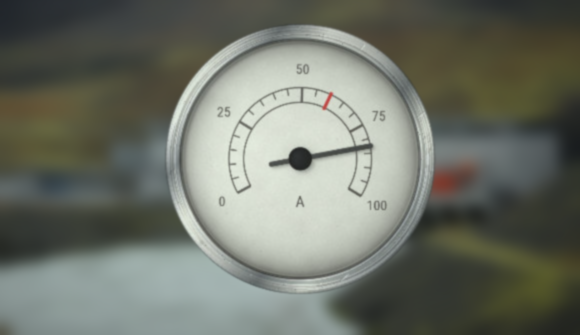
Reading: 82.5 A
